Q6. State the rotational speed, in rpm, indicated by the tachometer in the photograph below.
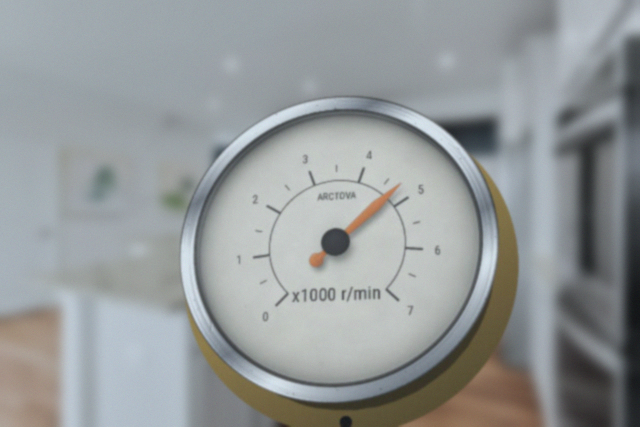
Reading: 4750 rpm
